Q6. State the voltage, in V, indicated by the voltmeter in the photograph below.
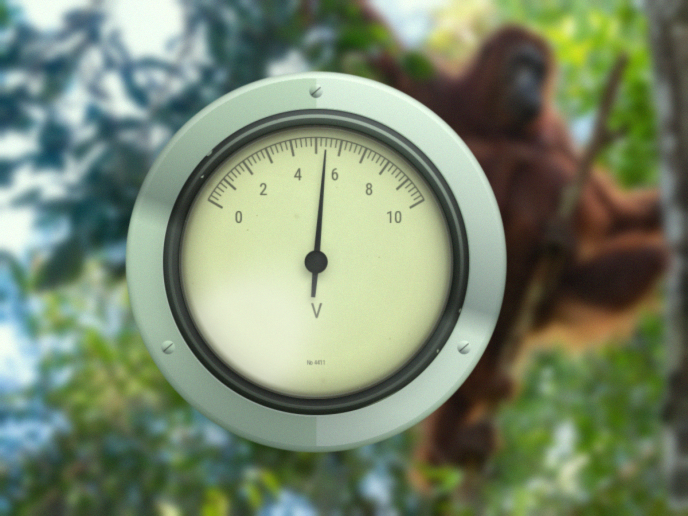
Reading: 5.4 V
